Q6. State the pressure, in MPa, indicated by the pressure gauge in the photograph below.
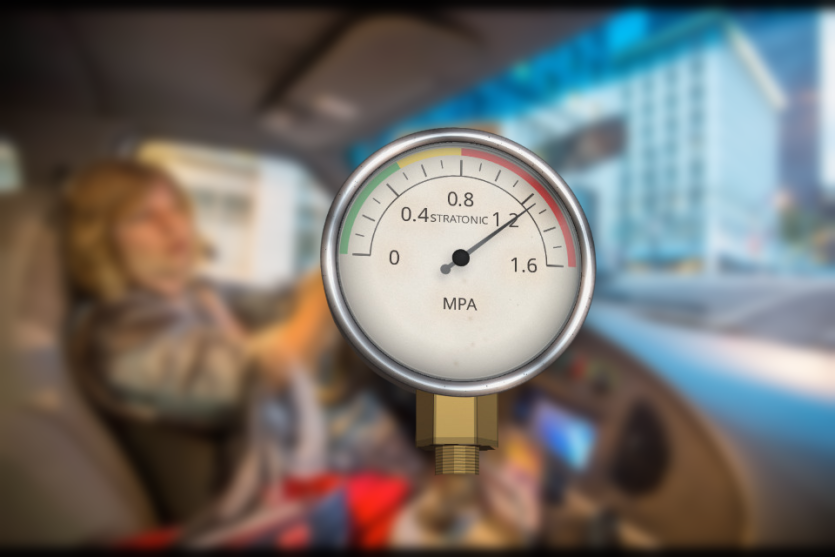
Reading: 1.25 MPa
